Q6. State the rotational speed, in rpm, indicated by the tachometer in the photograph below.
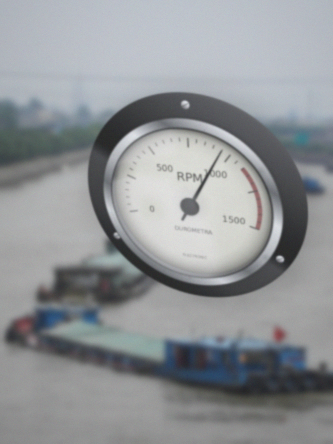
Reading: 950 rpm
